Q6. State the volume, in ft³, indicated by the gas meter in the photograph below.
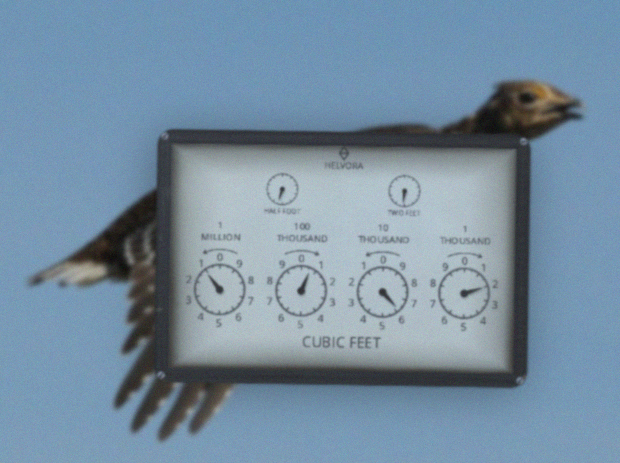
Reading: 106200 ft³
